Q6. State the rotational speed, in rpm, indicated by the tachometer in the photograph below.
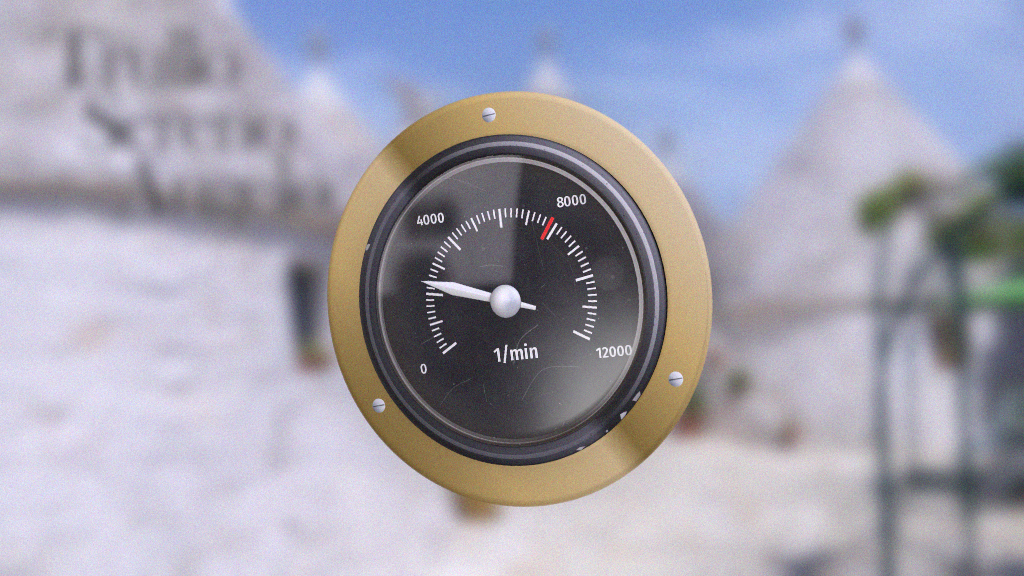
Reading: 2400 rpm
